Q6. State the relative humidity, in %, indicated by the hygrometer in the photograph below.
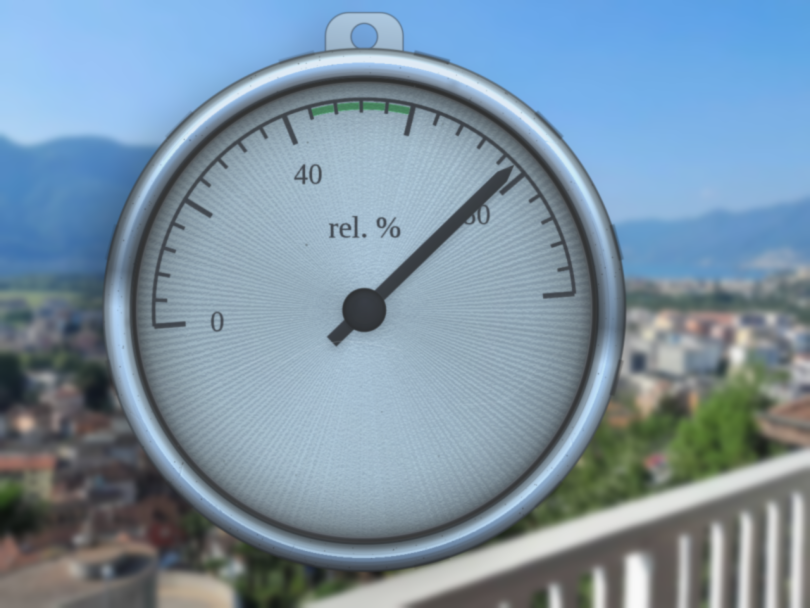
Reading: 78 %
